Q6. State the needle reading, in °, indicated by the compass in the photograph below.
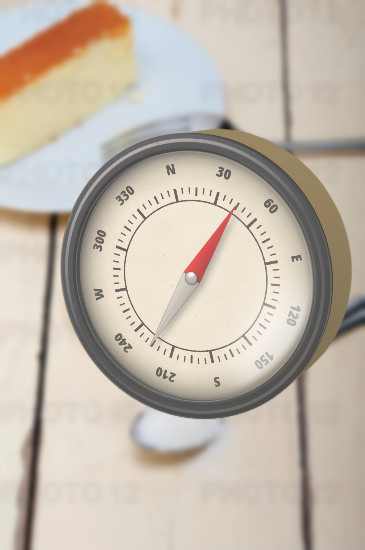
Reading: 45 °
